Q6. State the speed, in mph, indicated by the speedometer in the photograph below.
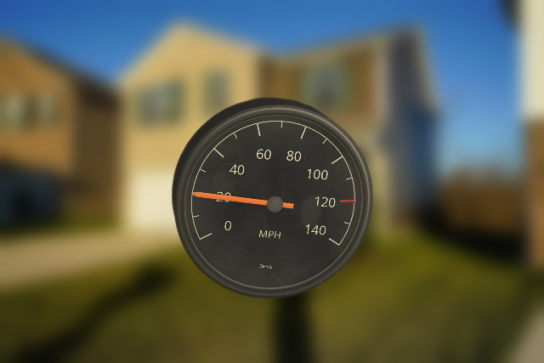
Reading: 20 mph
